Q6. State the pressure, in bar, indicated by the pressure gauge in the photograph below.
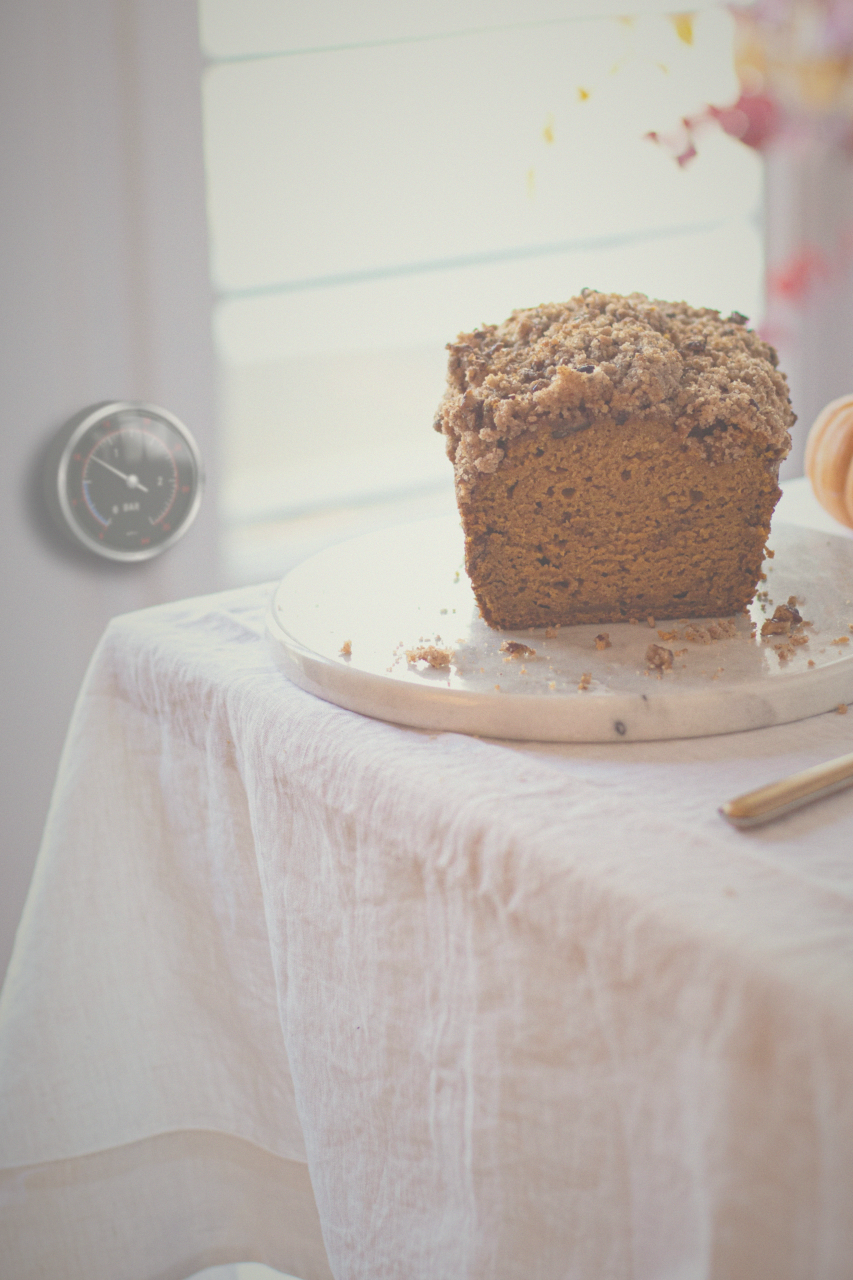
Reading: 0.75 bar
